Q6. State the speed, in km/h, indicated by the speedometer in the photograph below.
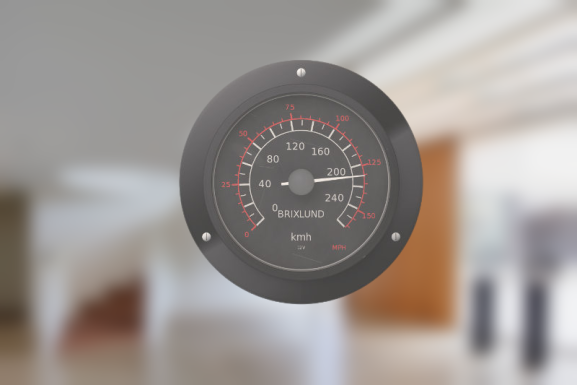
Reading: 210 km/h
